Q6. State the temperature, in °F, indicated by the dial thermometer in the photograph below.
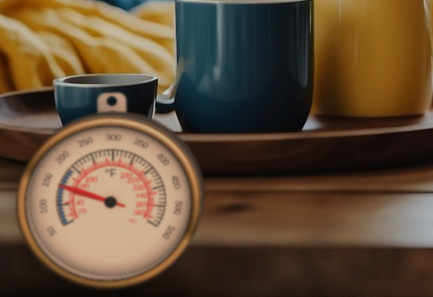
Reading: 150 °F
